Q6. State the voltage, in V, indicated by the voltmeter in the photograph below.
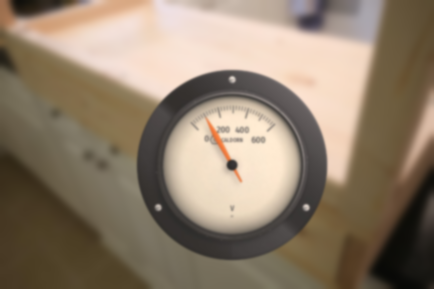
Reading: 100 V
